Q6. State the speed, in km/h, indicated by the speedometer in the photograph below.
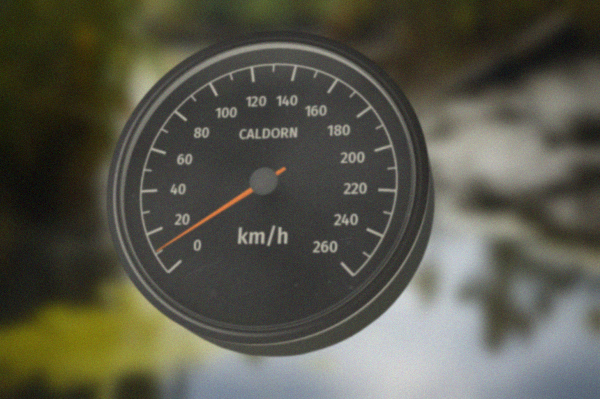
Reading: 10 km/h
